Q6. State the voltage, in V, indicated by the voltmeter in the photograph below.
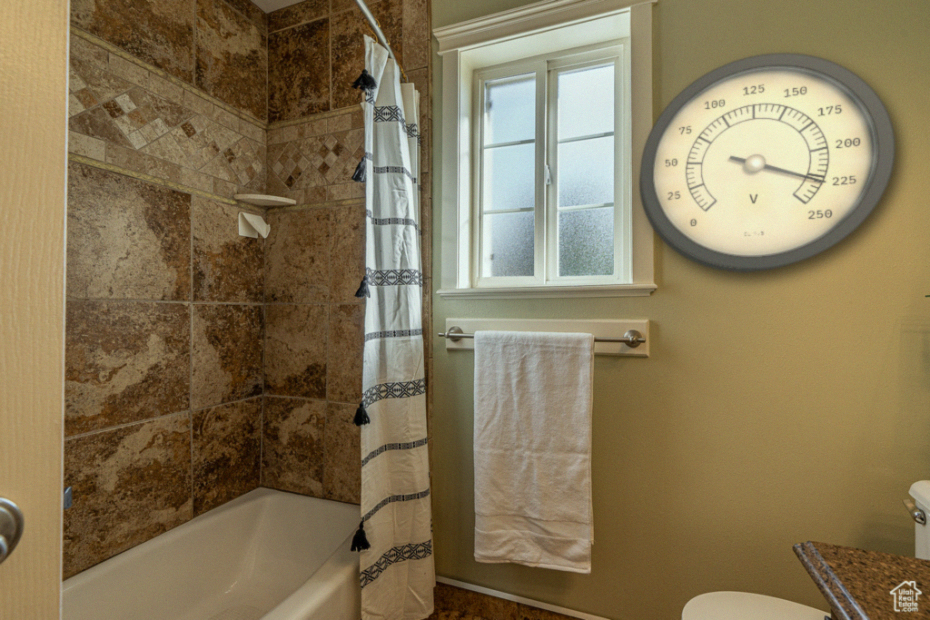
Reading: 230 V
